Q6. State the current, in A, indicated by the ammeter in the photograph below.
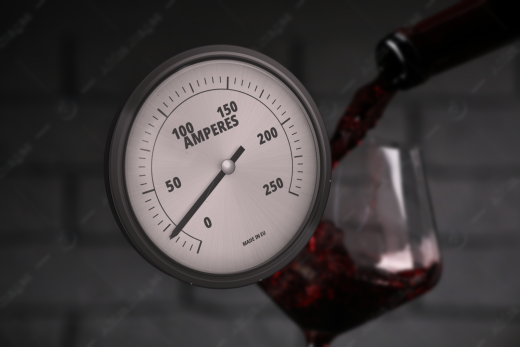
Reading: 20 A
